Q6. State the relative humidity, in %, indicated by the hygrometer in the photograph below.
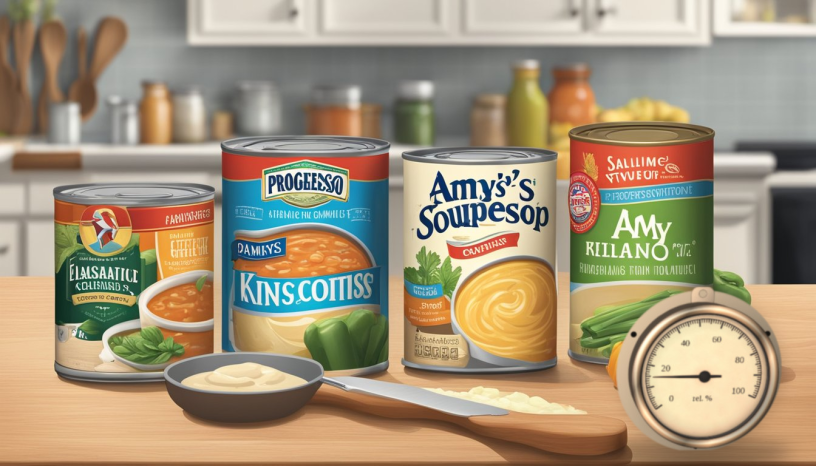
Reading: 15 %
